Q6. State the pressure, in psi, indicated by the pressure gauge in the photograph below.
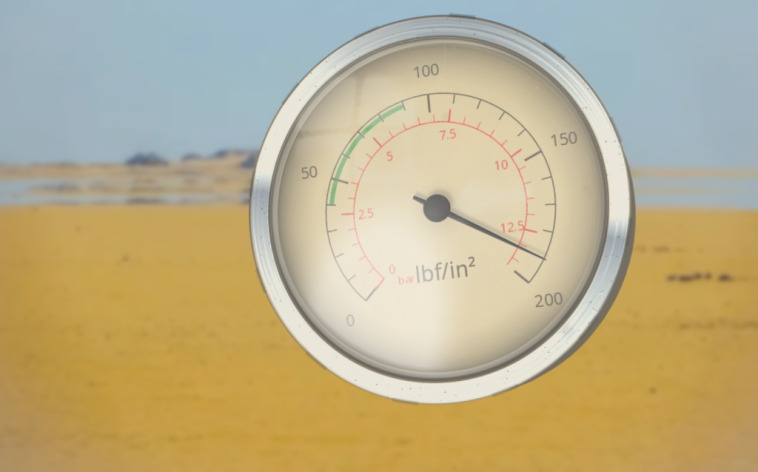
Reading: 190 psi
